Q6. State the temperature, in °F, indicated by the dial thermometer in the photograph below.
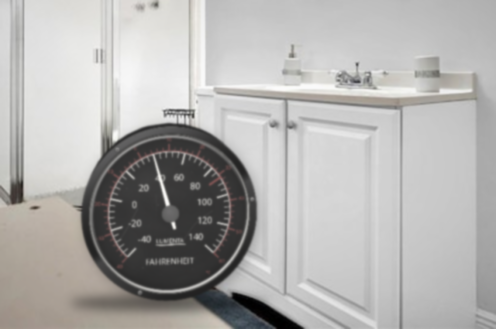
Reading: 40 °F
